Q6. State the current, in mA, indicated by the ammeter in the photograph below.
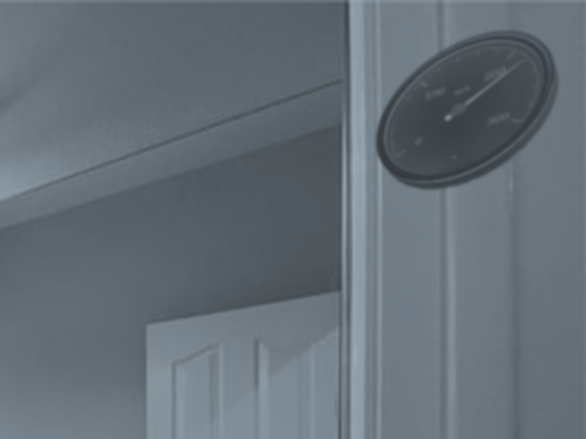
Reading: 220 mA
